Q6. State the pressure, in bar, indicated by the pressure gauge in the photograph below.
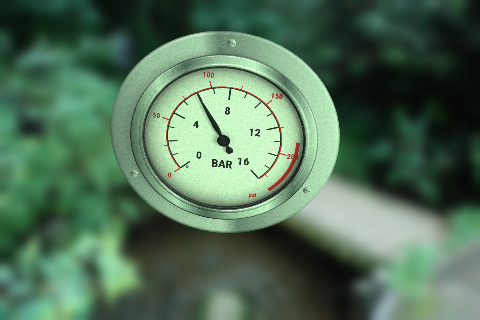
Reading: 6 bar
